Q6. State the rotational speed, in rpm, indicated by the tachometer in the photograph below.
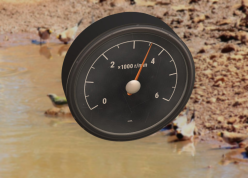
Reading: 3500 rpm
